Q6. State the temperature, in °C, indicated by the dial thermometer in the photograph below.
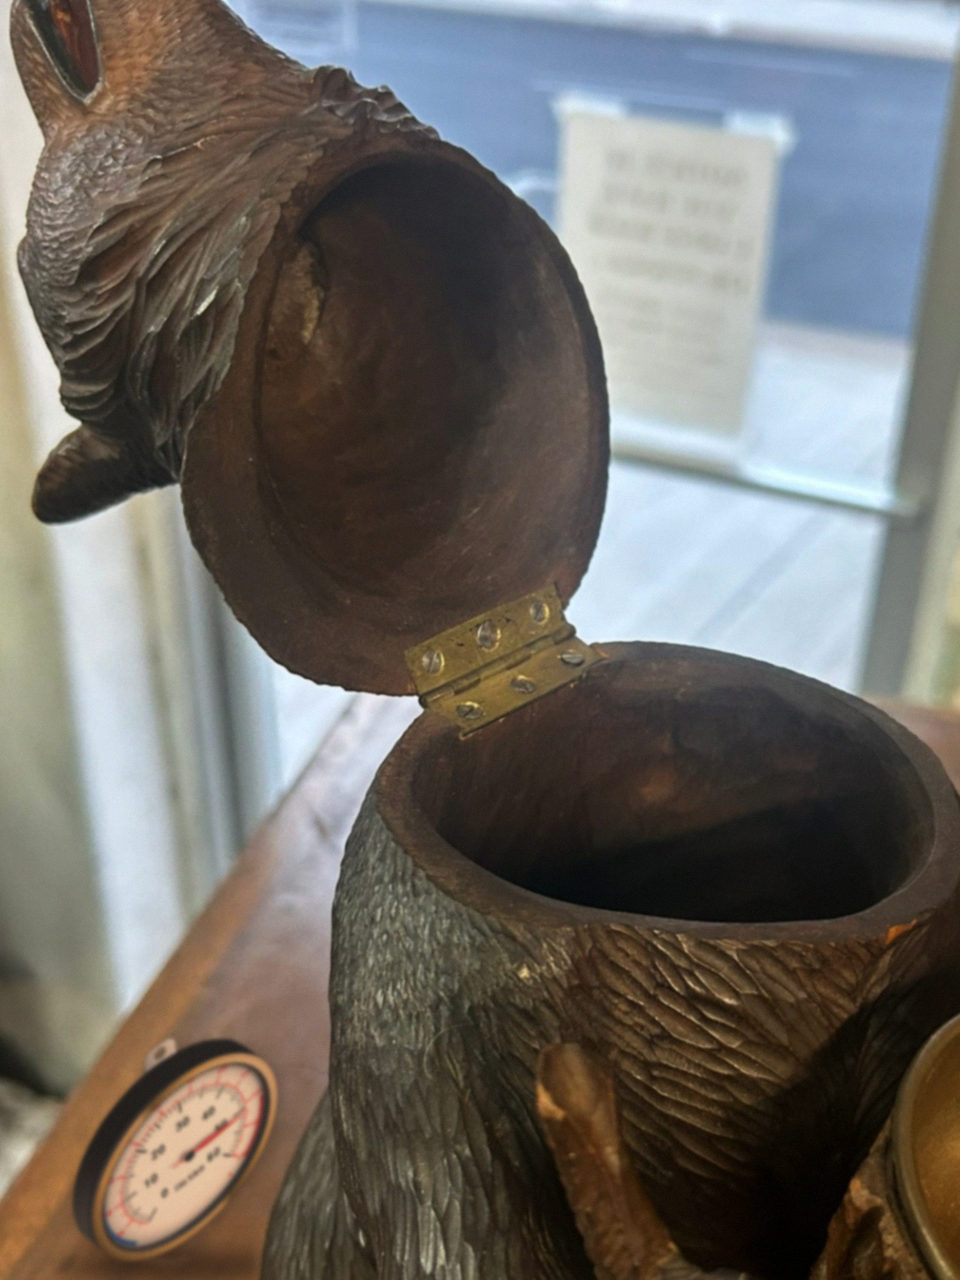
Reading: 50 °C
